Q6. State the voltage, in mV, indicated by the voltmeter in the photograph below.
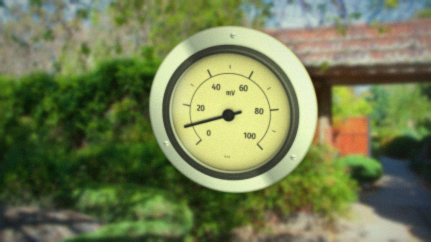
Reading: 10 mV
